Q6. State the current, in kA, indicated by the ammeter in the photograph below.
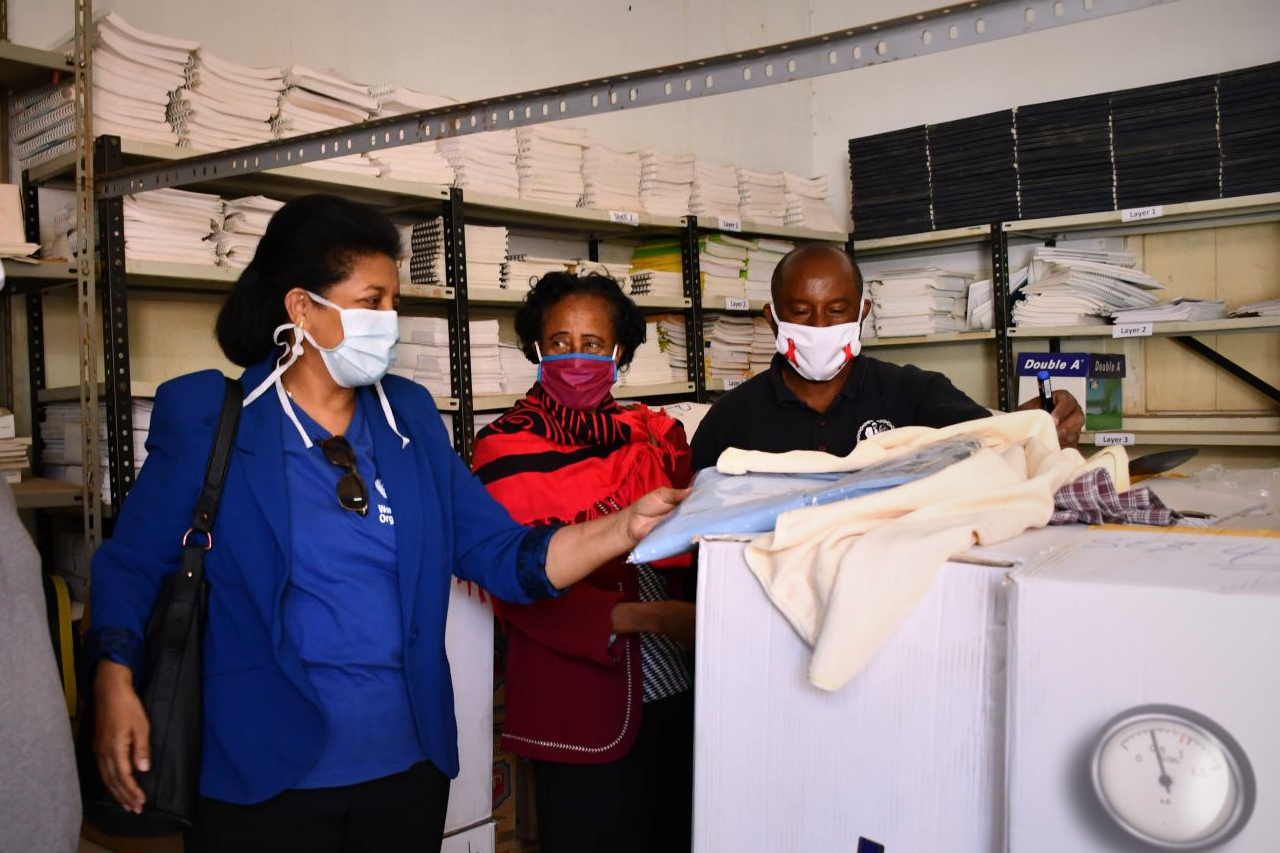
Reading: 0.5 kA
